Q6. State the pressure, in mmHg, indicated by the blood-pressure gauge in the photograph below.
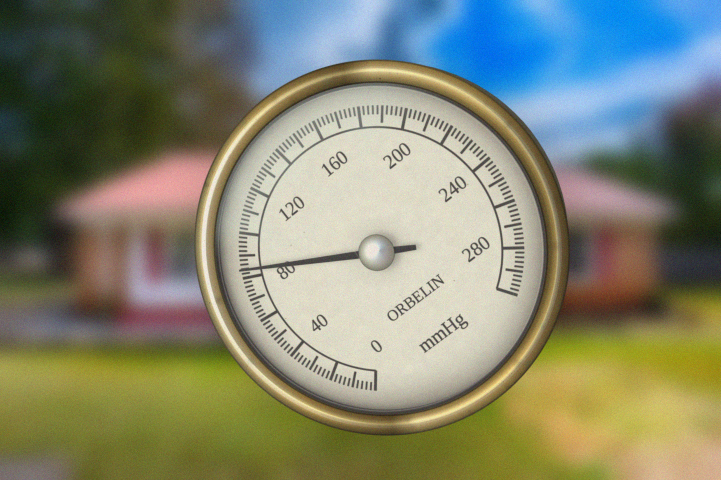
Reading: 84 mmHg
